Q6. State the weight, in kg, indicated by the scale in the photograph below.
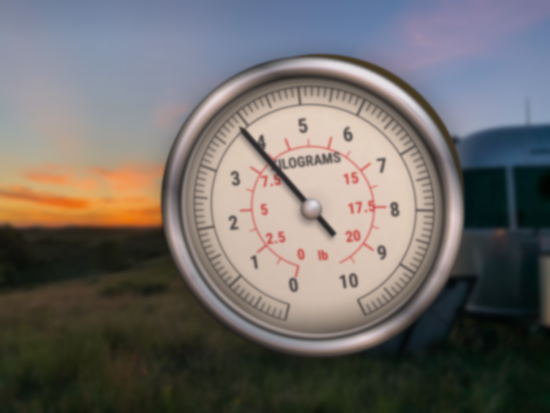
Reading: 3.9 kg
